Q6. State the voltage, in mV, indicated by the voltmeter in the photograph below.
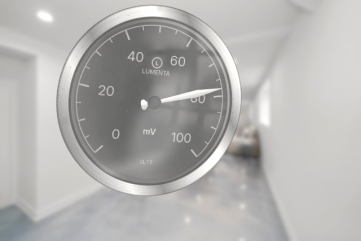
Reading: 77.5 mV
